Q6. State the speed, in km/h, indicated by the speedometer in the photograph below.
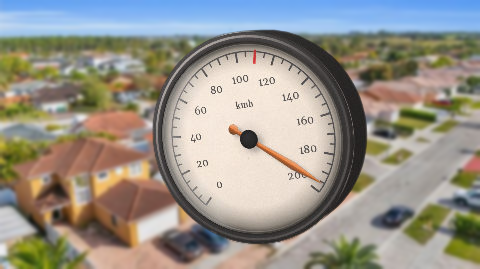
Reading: 195 km/h
